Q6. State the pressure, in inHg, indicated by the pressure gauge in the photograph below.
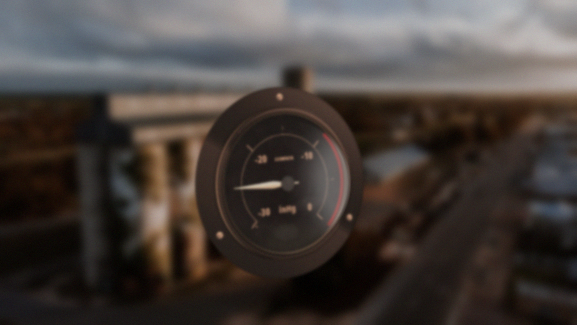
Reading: -25 inHg
